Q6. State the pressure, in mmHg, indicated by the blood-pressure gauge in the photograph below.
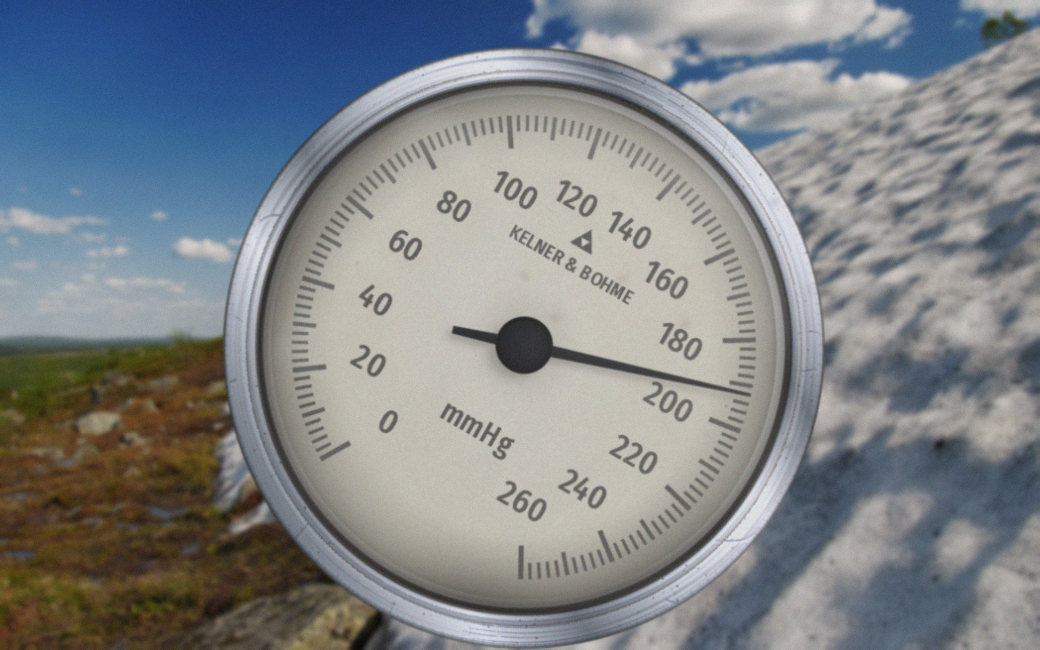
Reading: 192 mmHg
